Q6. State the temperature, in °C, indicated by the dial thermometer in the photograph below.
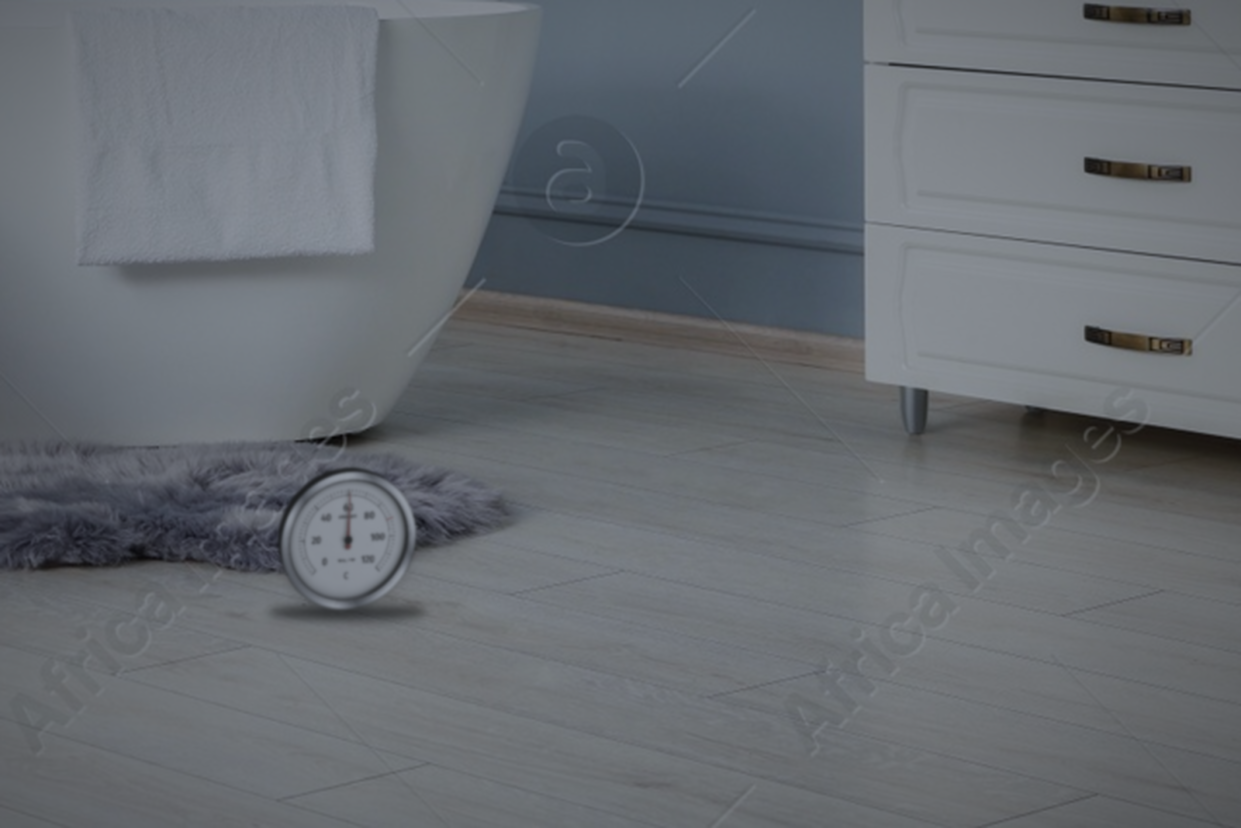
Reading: 60 °C
